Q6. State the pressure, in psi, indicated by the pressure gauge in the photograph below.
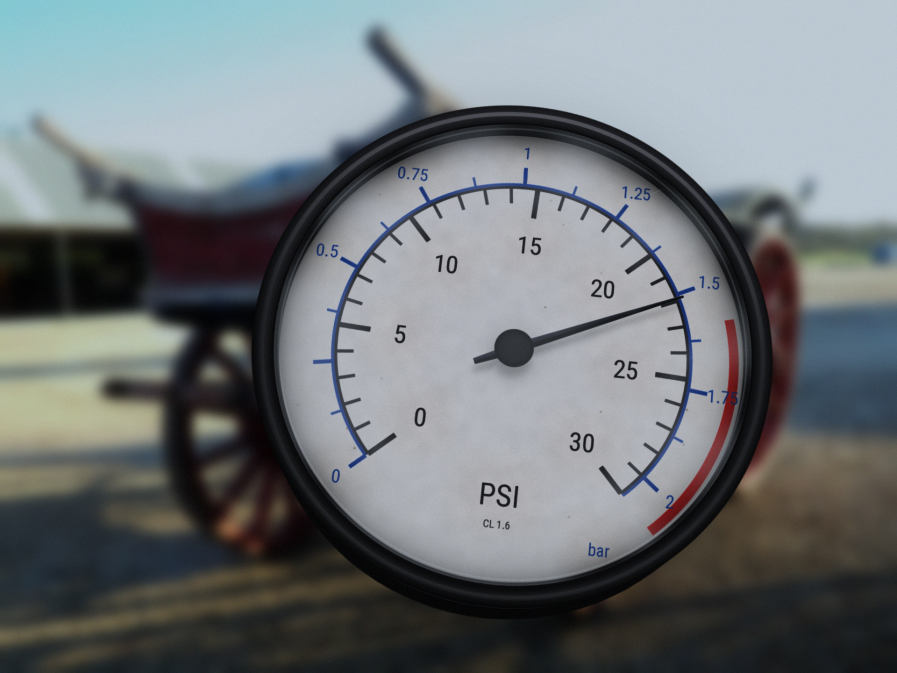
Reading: 22 psi
